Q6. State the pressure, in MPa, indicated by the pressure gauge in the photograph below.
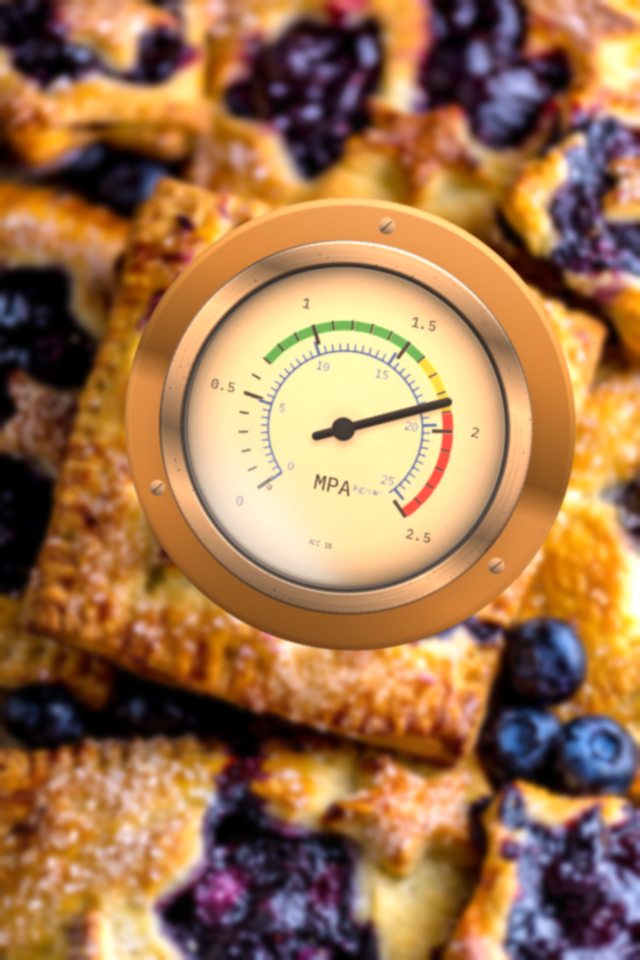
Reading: 1.85 MPa
